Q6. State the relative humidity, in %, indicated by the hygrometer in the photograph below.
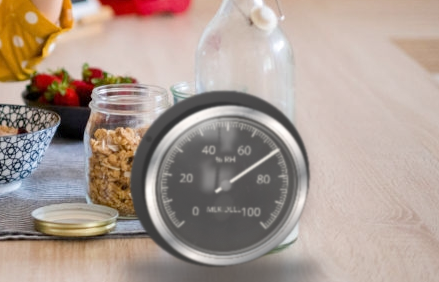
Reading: 70 %
